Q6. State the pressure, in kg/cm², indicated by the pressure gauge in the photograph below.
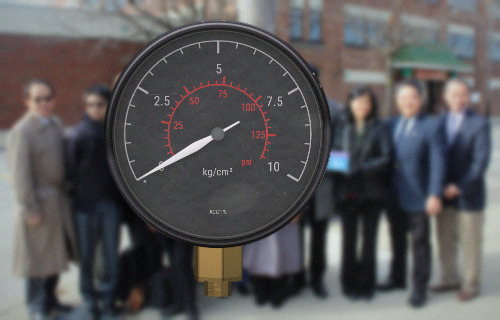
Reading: 0 kg/cm²
